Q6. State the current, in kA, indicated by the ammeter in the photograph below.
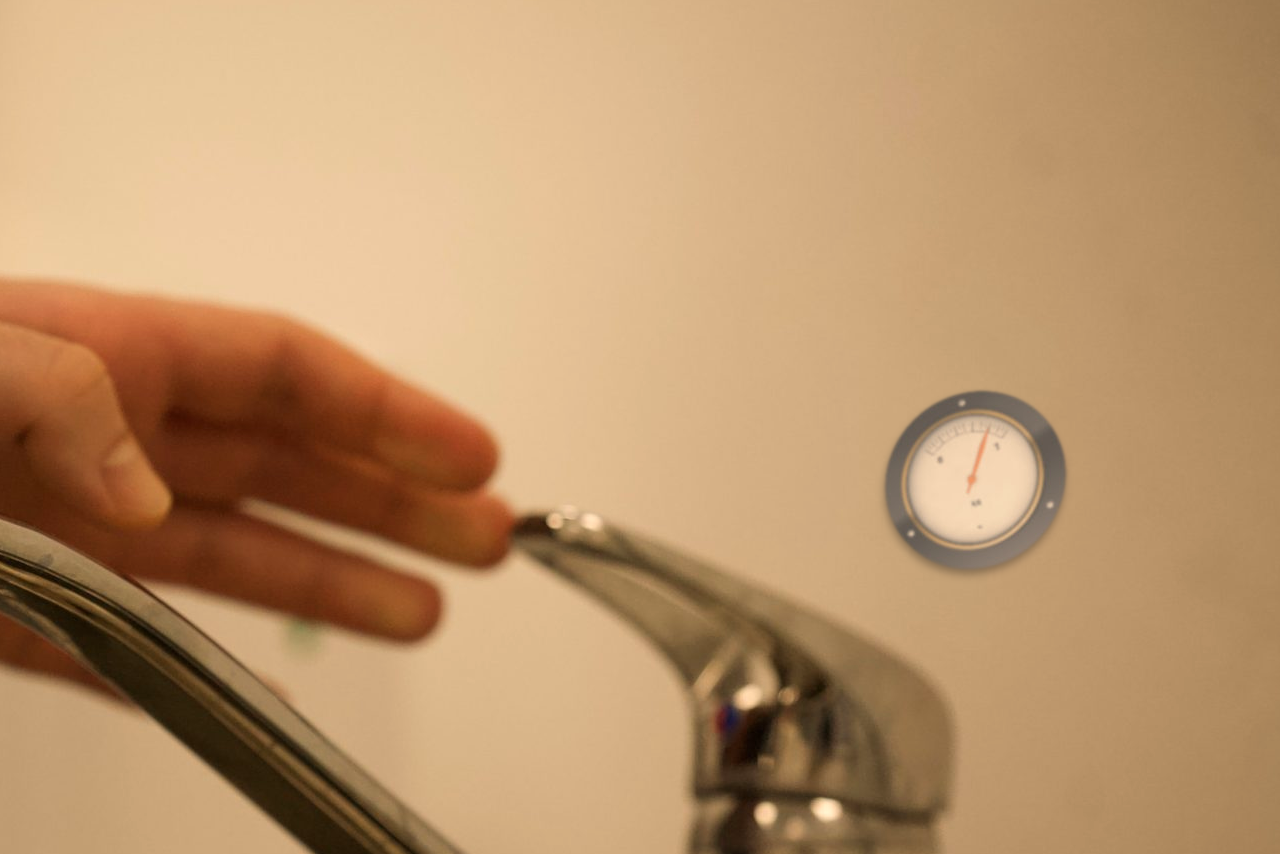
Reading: 0.8 kA
